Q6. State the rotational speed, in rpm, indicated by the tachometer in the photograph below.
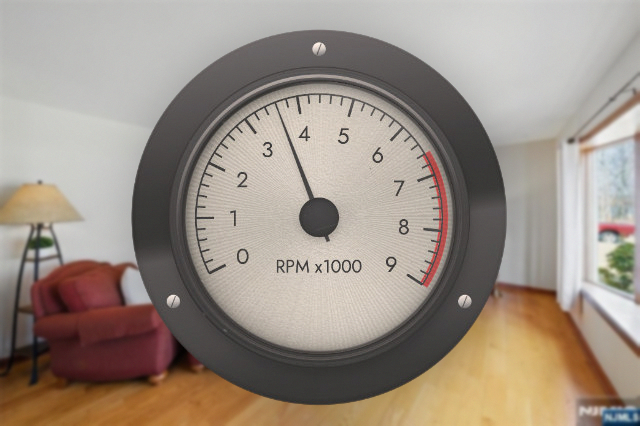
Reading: 3600 rpm
